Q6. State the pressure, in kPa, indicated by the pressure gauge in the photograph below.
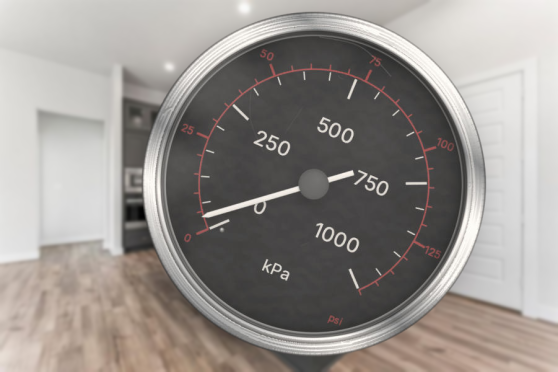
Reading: 25 kPa
